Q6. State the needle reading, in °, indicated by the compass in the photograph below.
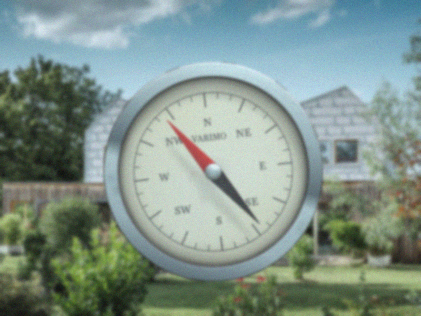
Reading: 325 °
